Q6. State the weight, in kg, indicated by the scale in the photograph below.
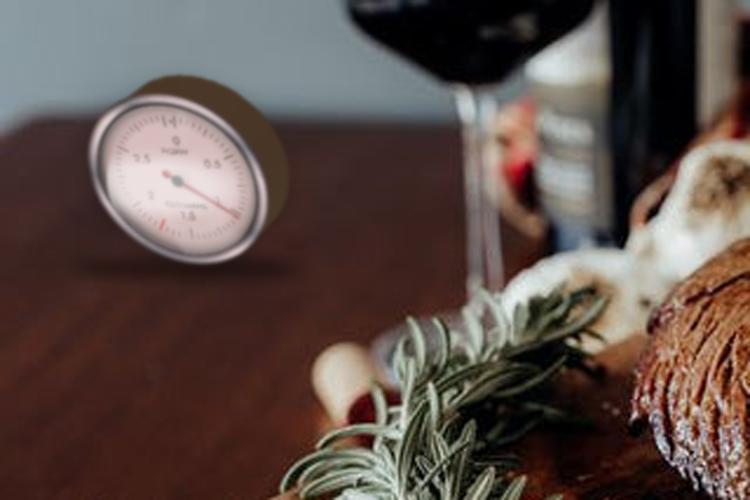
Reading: 1 kg
